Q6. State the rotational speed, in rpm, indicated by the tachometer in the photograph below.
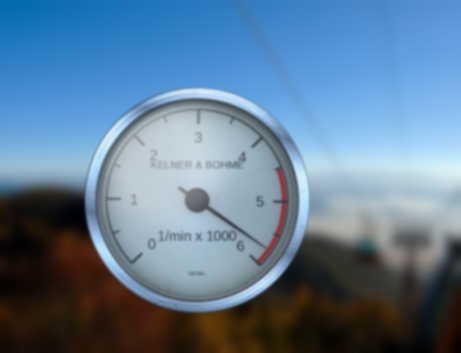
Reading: 5750 rpm
